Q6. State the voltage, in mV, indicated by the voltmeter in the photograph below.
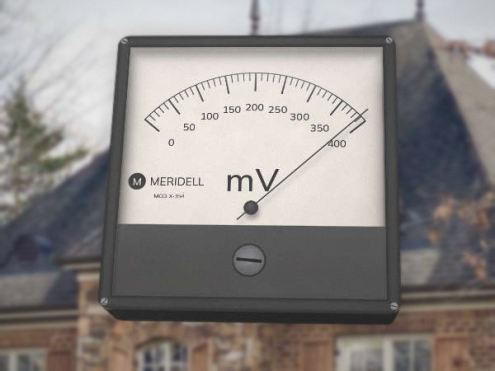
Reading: 390 mV
